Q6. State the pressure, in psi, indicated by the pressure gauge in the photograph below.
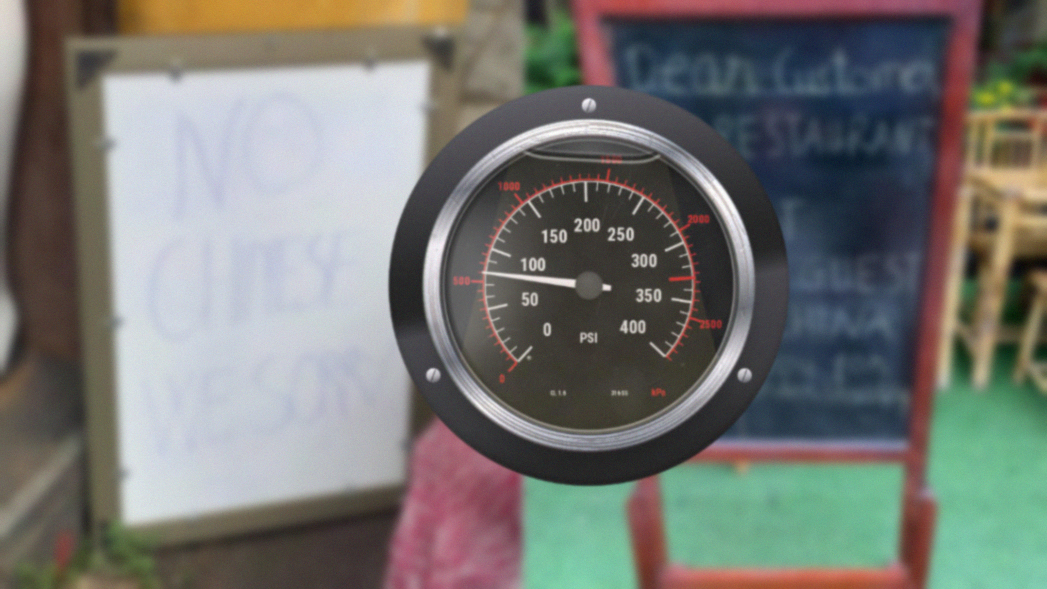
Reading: 80 psi
